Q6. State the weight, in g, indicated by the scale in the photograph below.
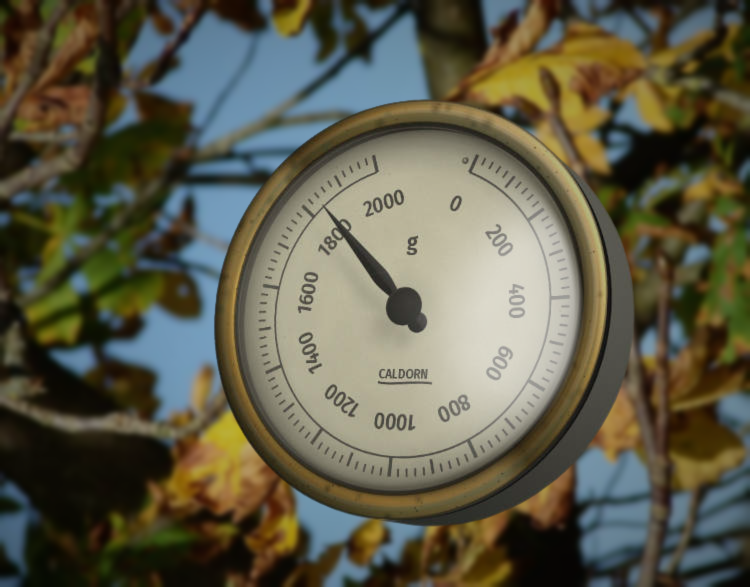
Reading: 1840 g
